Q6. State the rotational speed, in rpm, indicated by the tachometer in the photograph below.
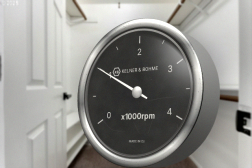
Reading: 1000 rpm
